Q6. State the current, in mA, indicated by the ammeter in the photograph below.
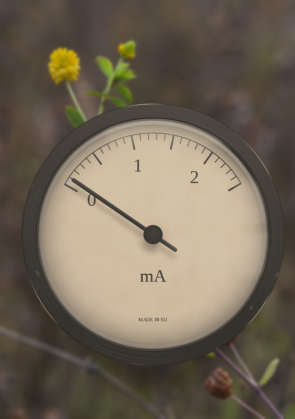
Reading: 0.1 mA
